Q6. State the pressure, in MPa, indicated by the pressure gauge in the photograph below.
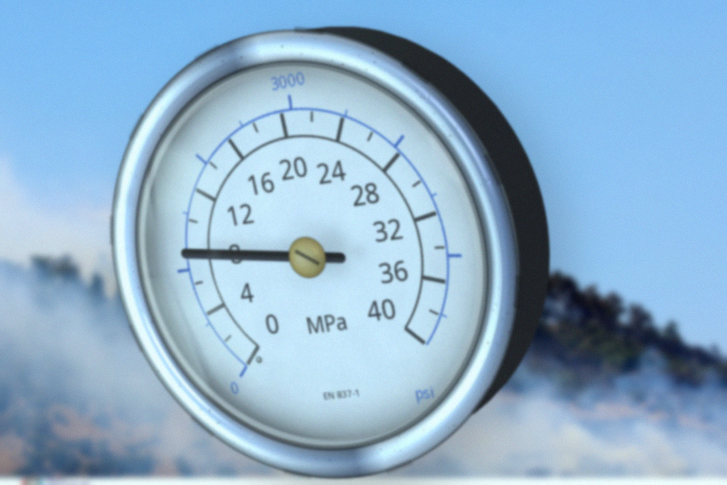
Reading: 8 MPa
